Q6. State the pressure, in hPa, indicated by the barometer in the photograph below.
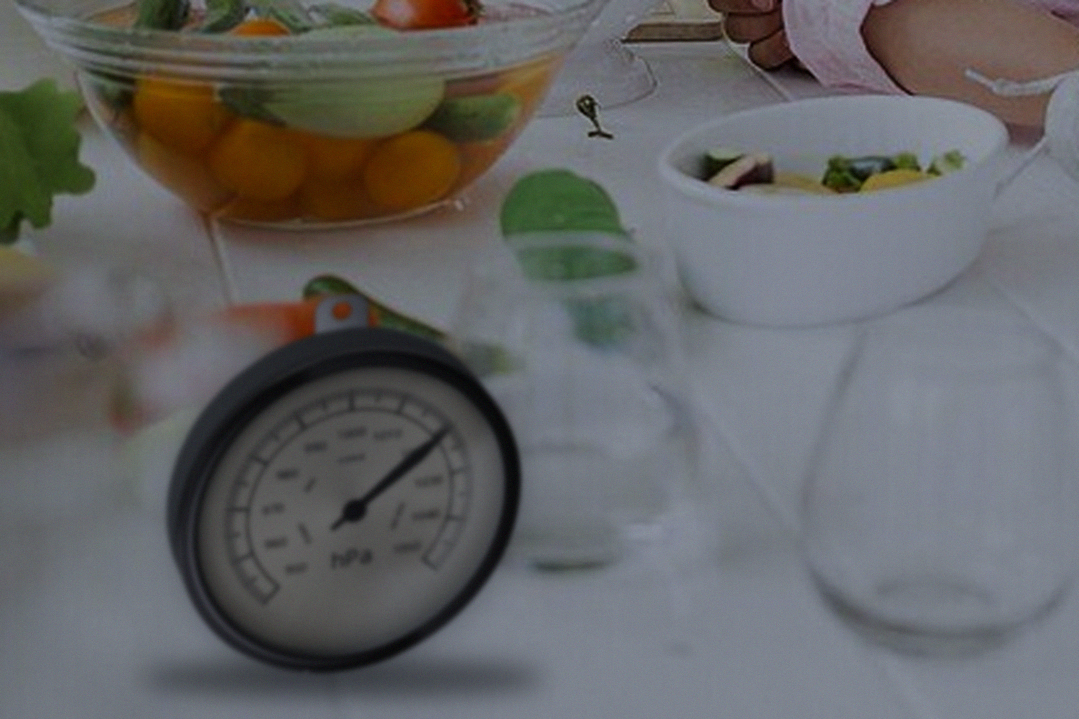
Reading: 1020 hPa
